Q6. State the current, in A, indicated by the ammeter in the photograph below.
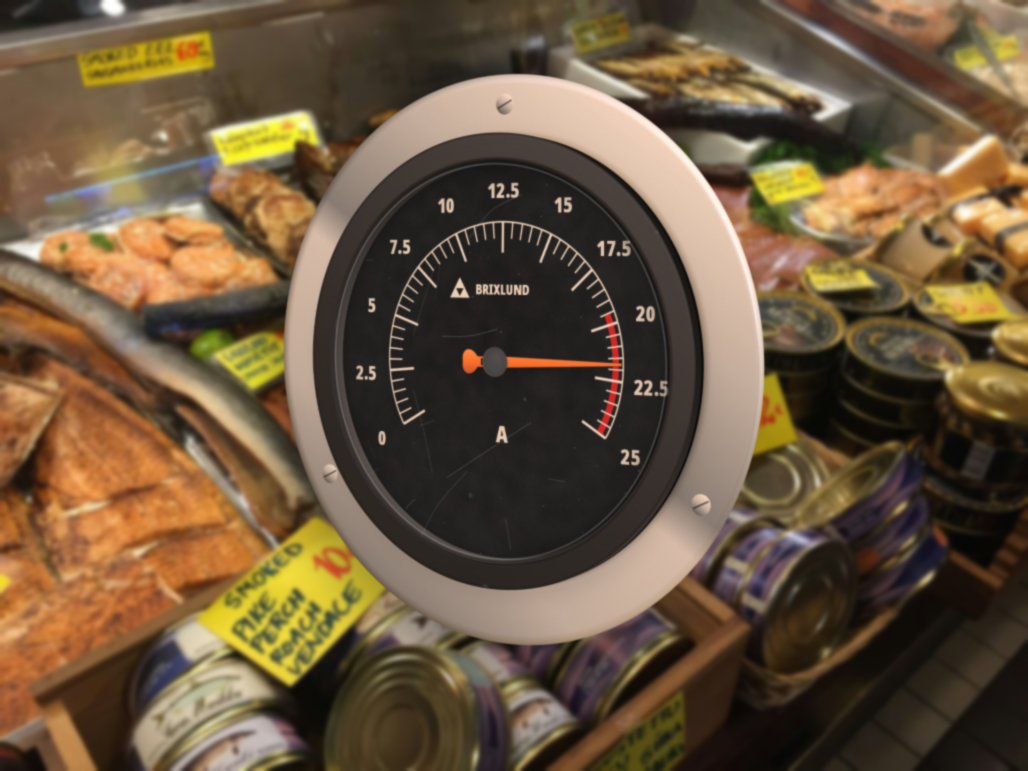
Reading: 21.75 A
